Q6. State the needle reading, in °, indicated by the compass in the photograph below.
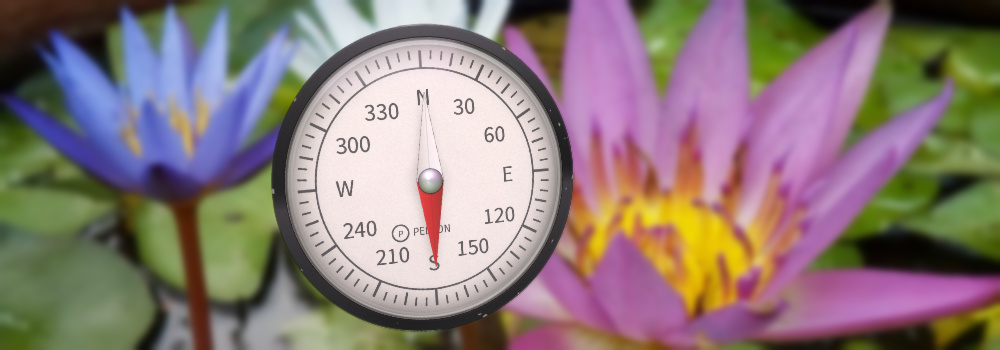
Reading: 180 °
